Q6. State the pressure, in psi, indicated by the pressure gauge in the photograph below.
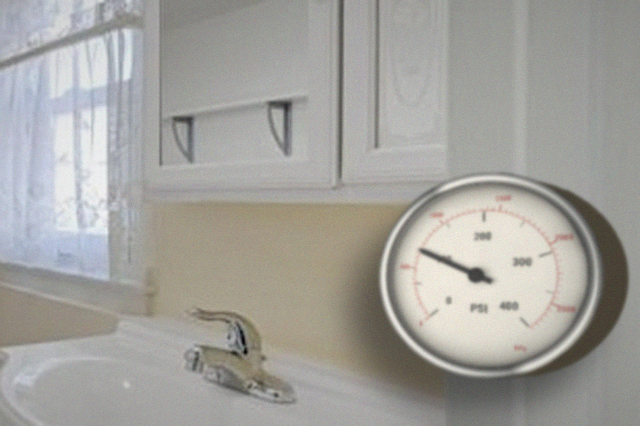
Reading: 100 psi
